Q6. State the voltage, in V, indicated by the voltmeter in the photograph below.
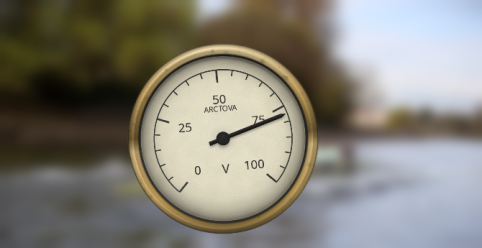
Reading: 77.5 V
